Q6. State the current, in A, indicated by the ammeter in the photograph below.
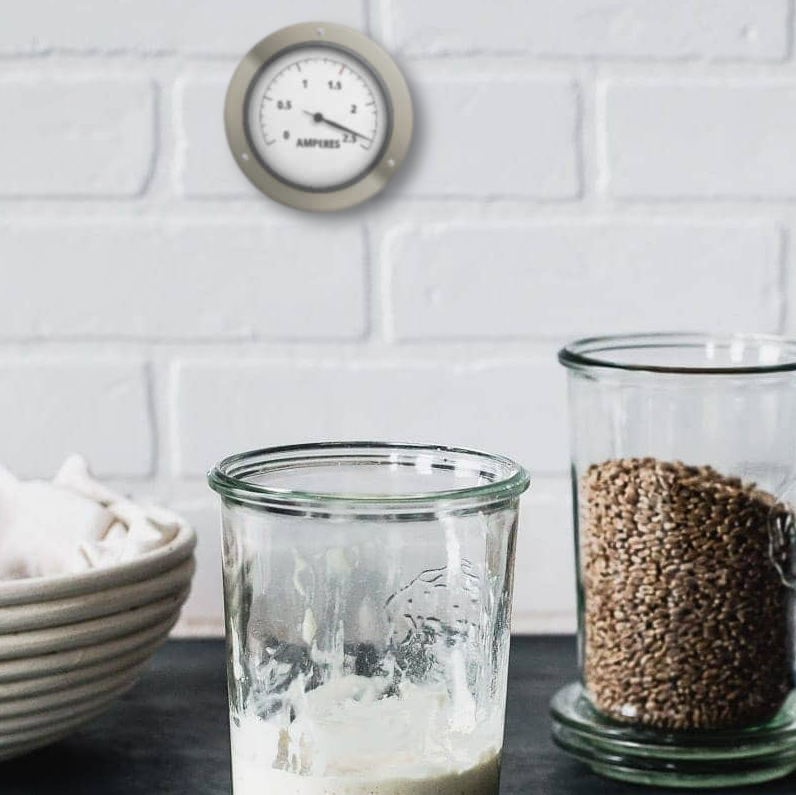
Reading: 2.4 A
